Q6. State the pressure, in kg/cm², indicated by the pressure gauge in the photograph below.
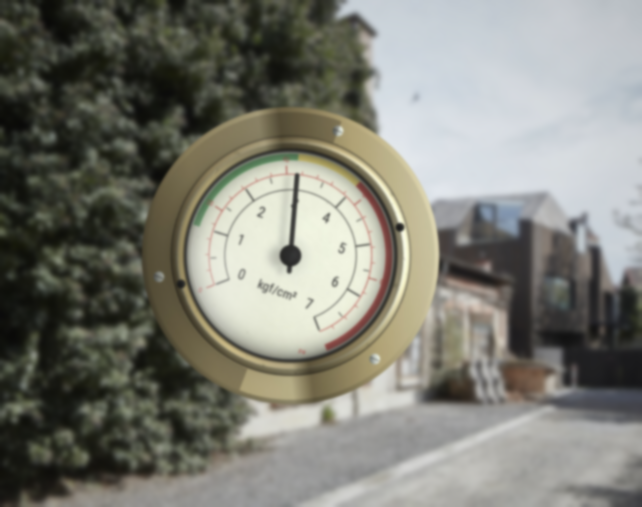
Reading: 3 kg/cm²
